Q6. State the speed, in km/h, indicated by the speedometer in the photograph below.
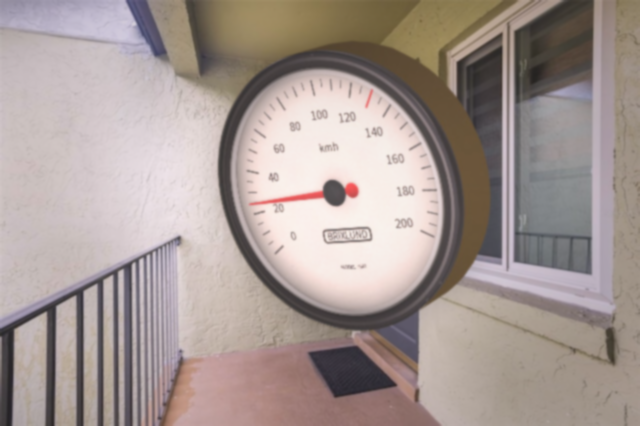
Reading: 25 km/h
